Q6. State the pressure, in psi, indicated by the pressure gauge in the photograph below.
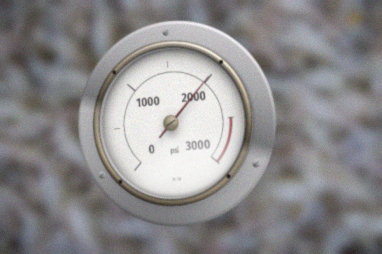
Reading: 2000 psi
